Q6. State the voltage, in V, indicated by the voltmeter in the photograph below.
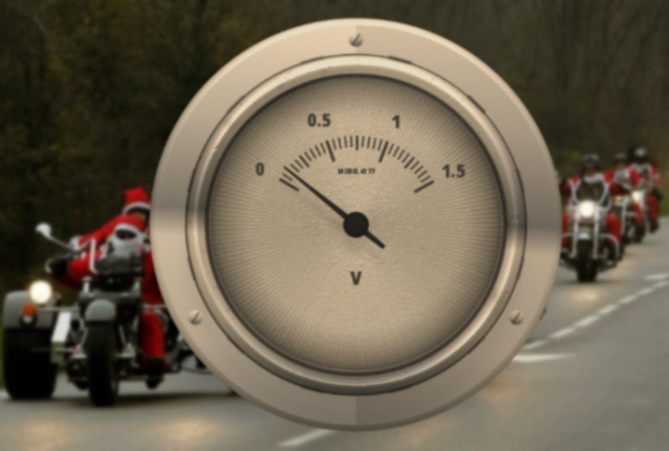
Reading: 0.1 V
